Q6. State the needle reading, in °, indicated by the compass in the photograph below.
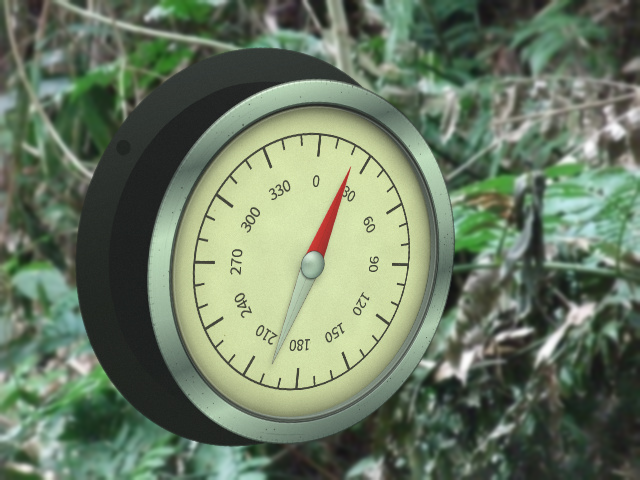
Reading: 20 °
